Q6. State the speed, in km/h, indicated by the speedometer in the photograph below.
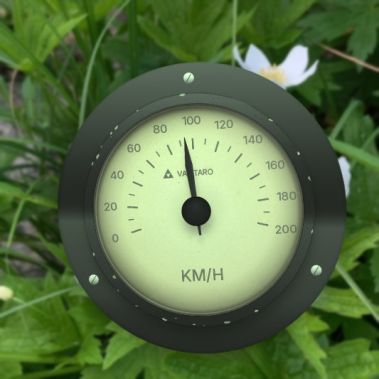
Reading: 95 km/h
